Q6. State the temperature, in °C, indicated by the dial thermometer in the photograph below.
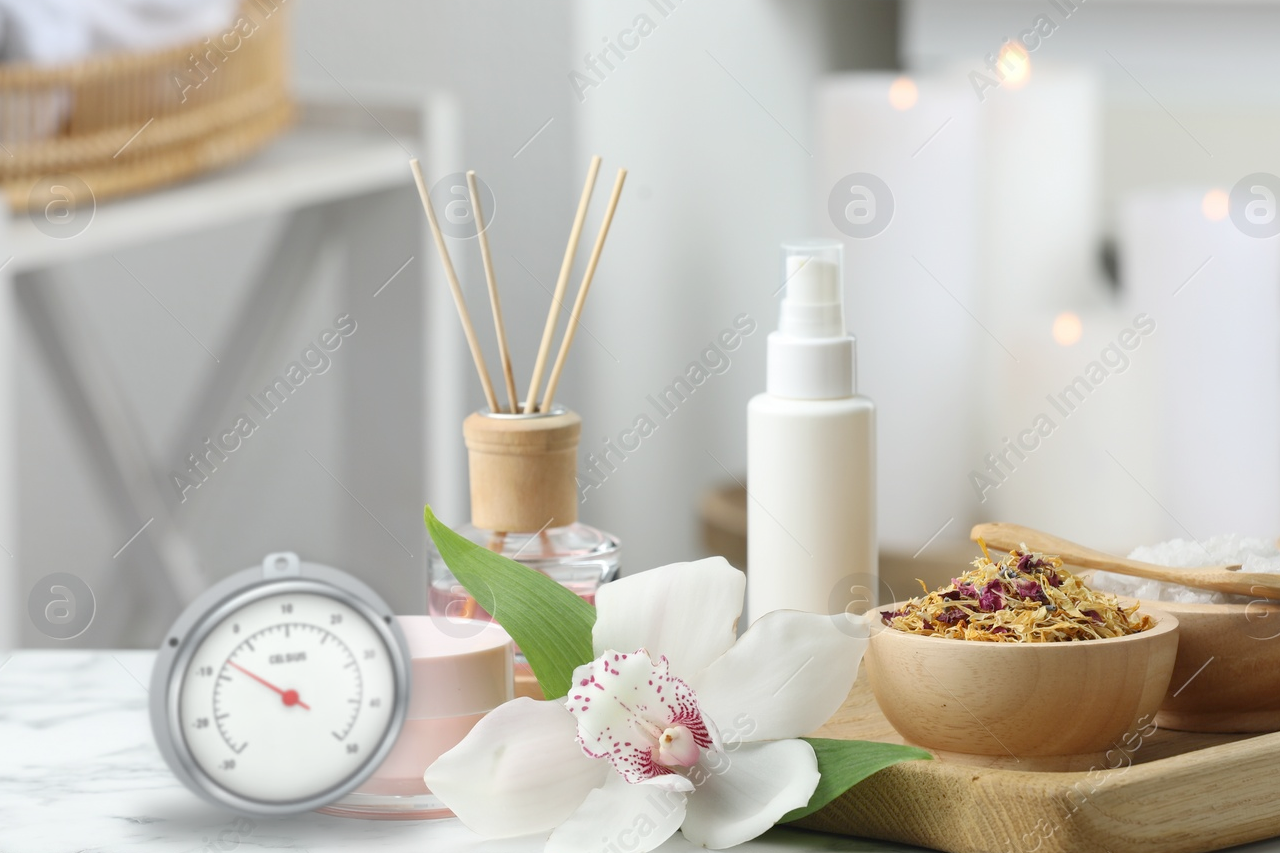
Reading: -6 °C
